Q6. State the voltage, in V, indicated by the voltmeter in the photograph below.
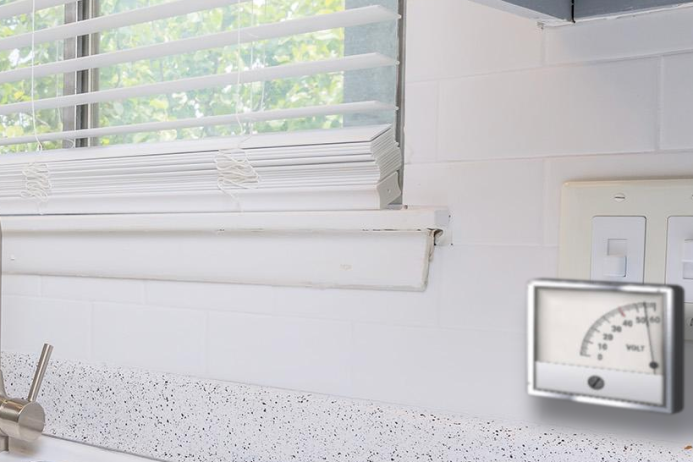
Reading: 55 V
